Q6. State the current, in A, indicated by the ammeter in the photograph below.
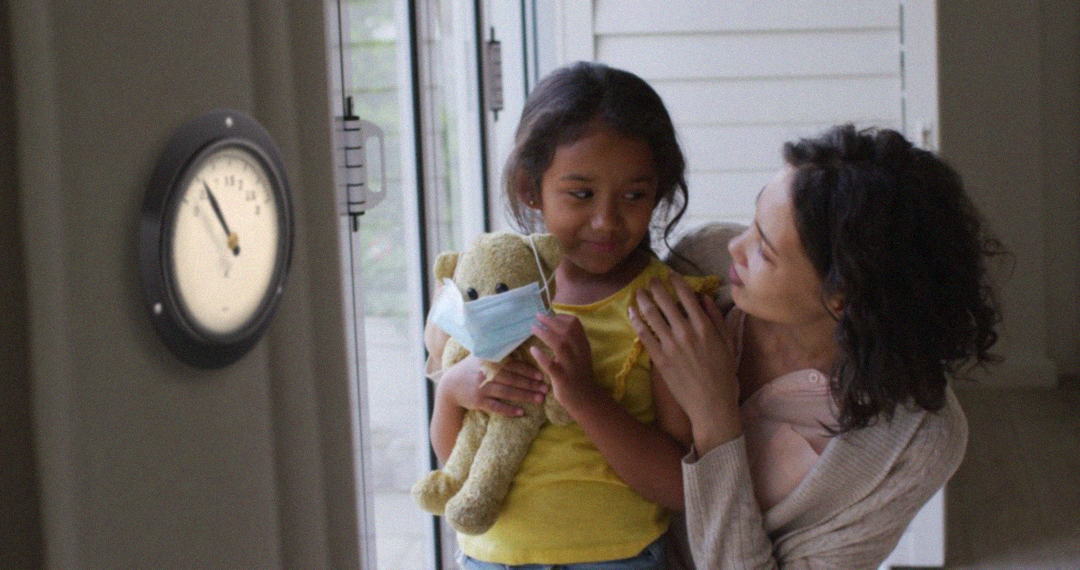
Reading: 0.5 A
